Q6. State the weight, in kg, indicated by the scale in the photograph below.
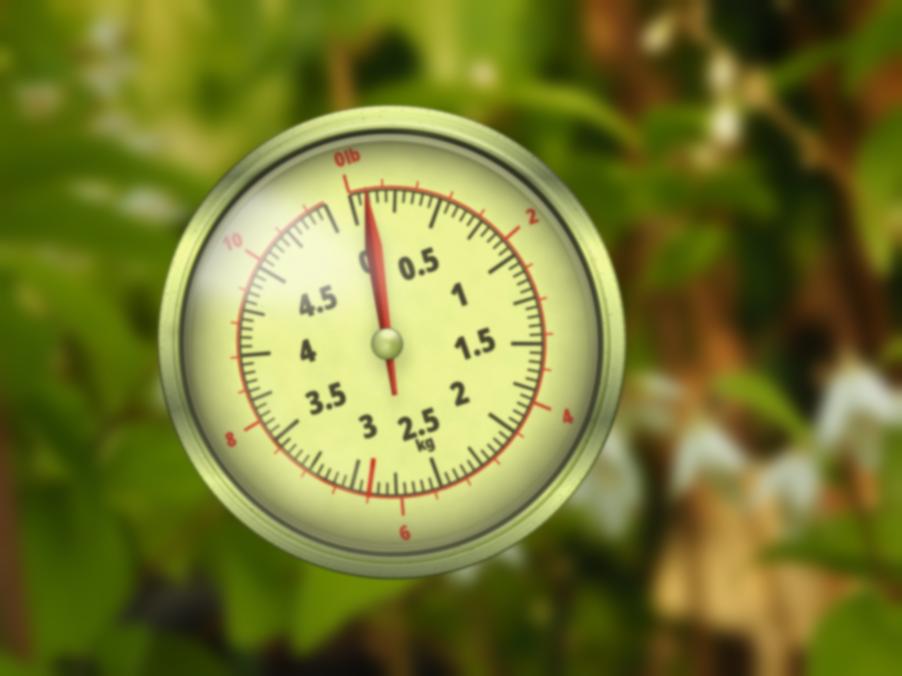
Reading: 0.1 kg
